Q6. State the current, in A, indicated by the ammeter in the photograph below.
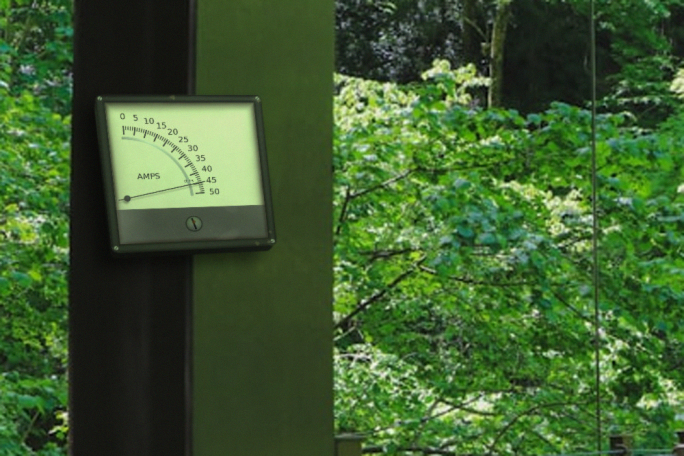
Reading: 45 A
